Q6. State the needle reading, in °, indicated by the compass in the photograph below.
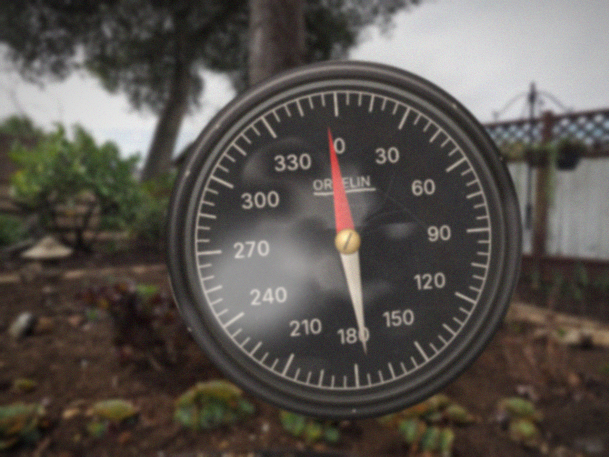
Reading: 355 °
